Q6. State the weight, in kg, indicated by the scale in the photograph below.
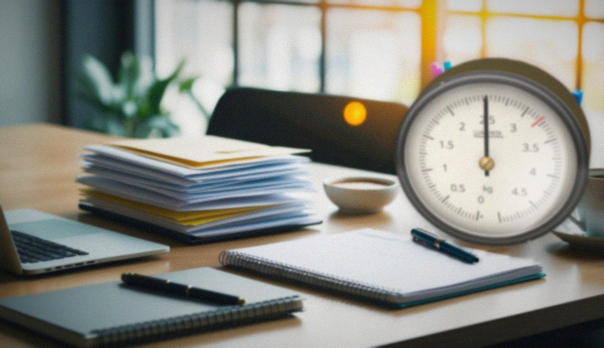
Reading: 2.5 kg
